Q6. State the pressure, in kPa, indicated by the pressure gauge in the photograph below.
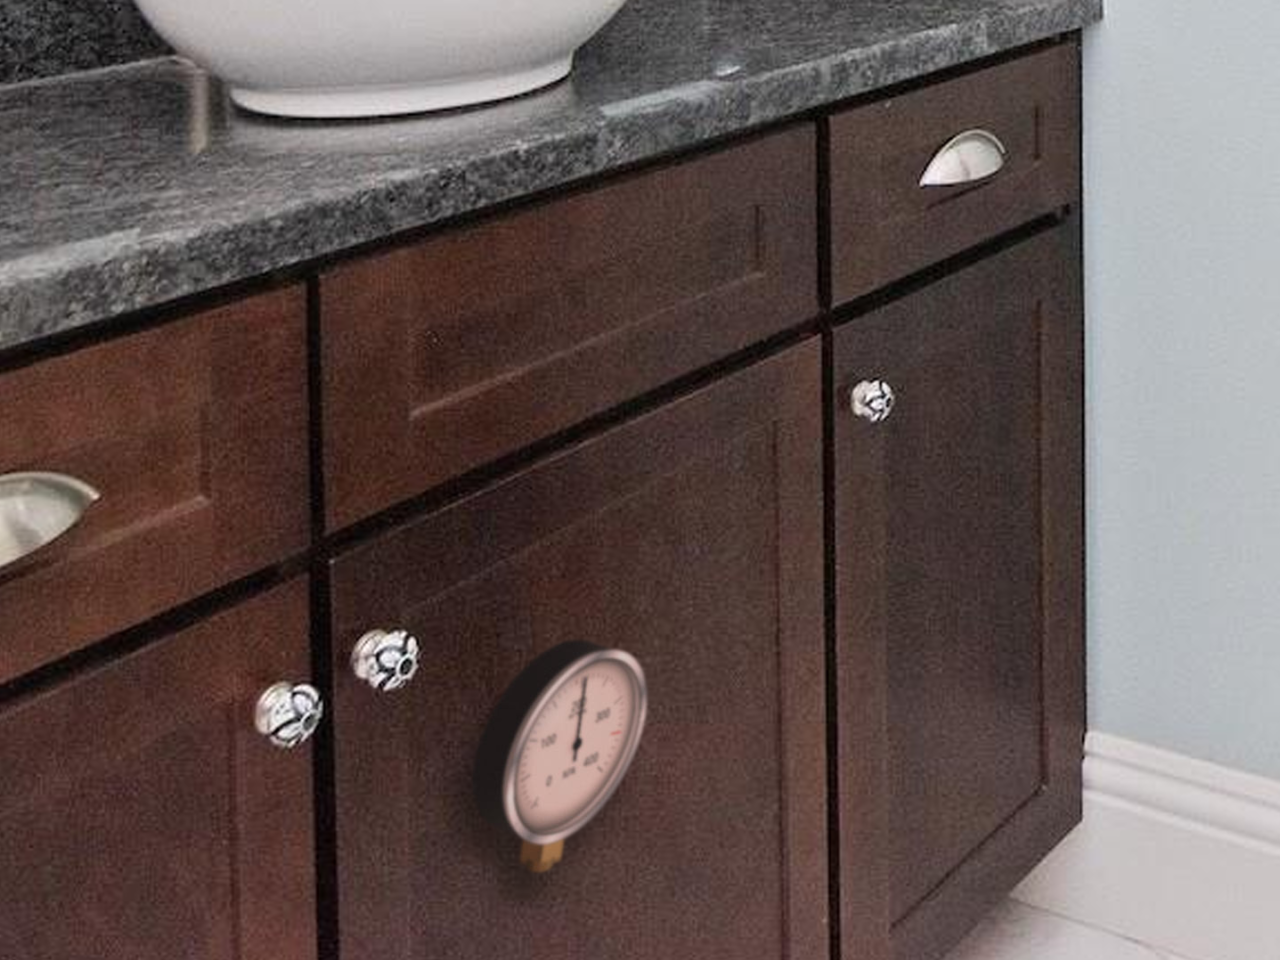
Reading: 200 kPa
